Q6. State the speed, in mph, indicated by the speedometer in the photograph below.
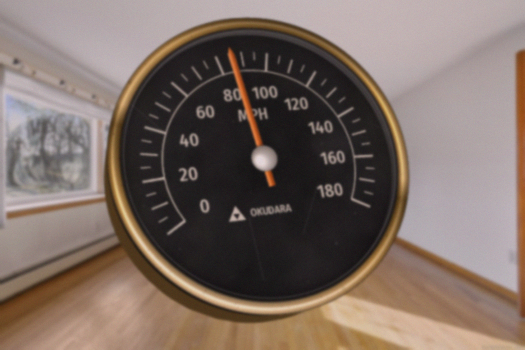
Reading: 85 mph
